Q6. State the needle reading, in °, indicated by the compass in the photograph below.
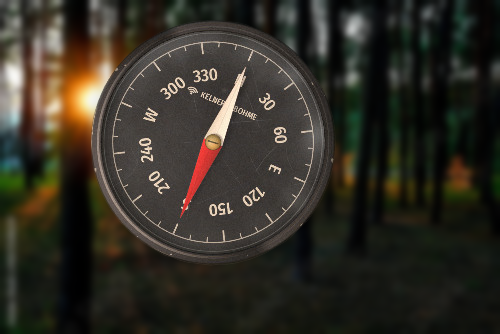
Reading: 180 °
